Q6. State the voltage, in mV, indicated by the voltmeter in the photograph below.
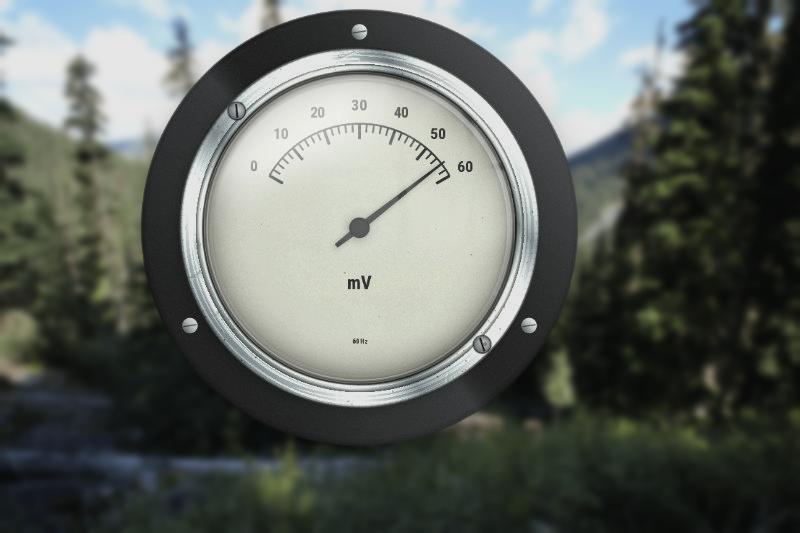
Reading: 56 mV
